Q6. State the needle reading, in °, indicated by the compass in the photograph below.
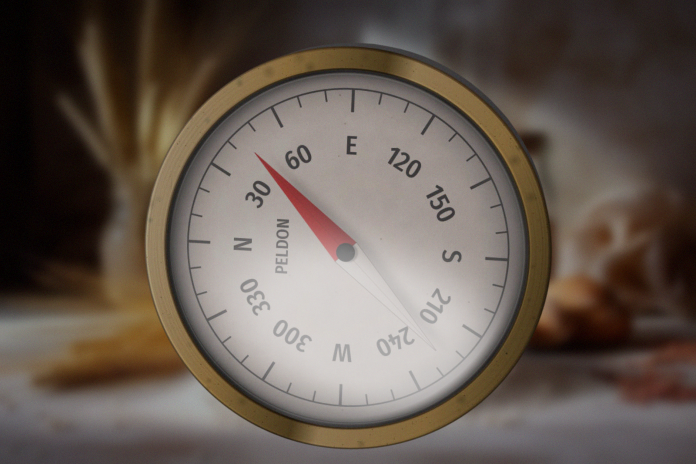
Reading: 45 °
